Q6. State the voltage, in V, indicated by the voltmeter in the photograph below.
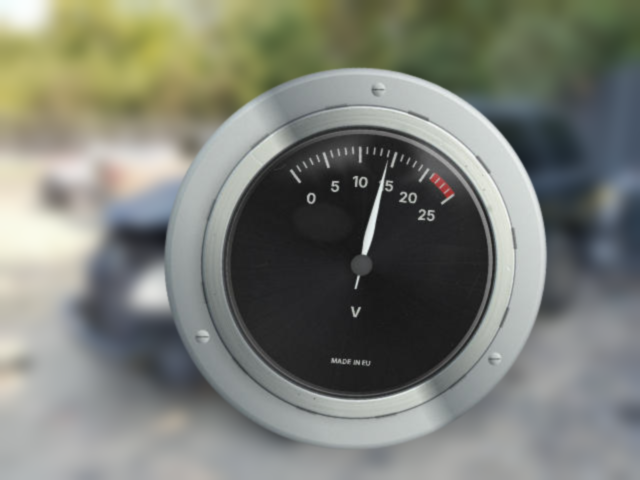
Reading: 14 V
